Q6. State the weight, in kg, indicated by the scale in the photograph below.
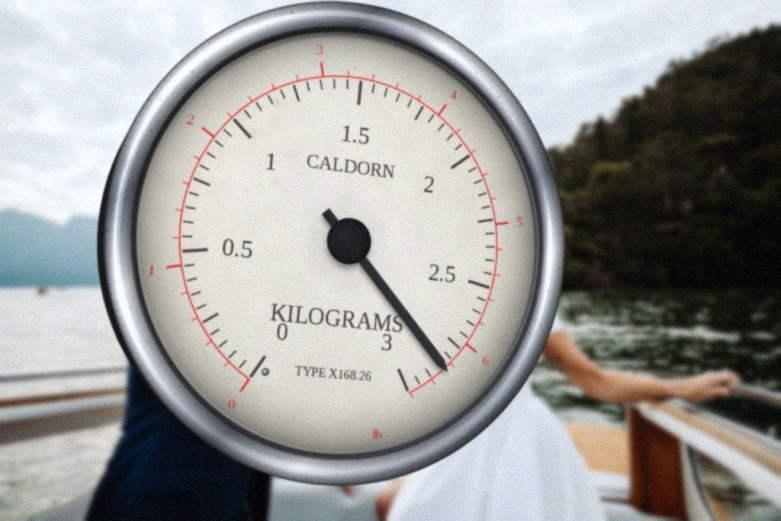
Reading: 2.85 kg
